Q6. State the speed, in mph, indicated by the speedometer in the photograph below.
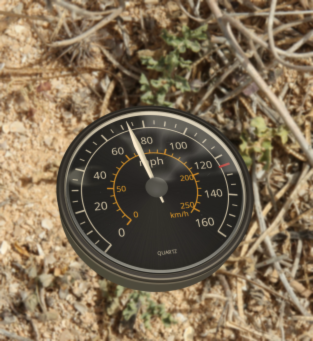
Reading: 72.5 mph
